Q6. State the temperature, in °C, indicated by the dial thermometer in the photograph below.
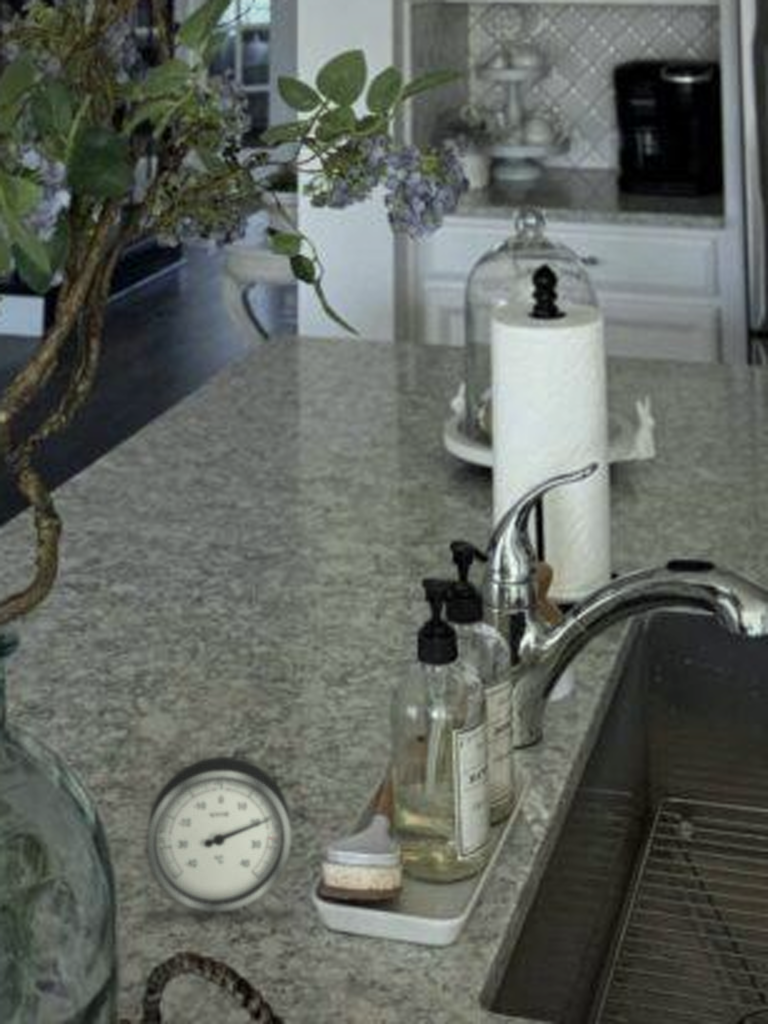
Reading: 20 °C
